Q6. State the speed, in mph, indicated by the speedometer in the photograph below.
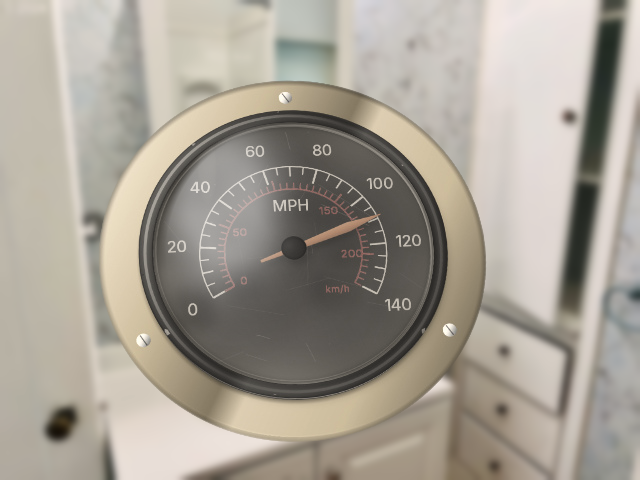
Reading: 110 mph
